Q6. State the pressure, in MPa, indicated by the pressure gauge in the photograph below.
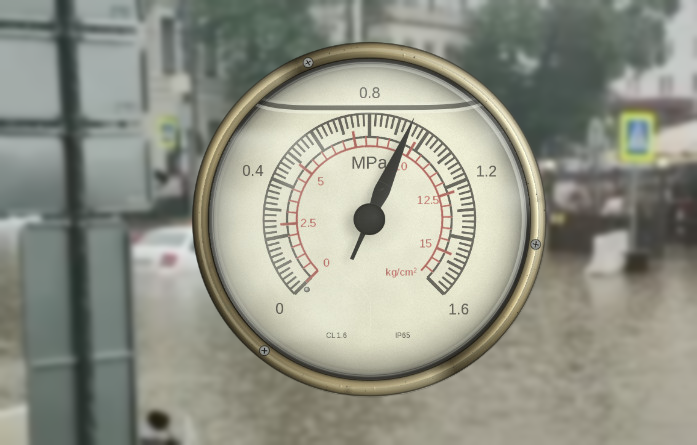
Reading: 0.94 MPa
